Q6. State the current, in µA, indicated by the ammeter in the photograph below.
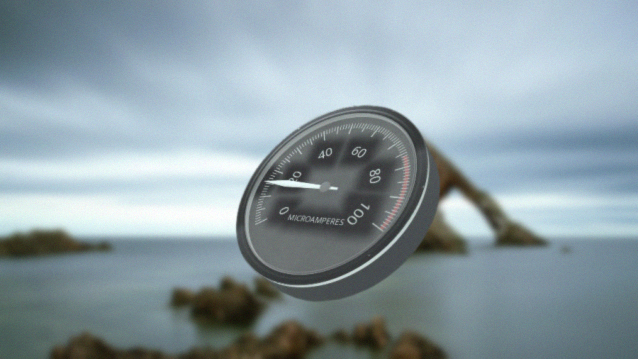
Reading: 15 µA
